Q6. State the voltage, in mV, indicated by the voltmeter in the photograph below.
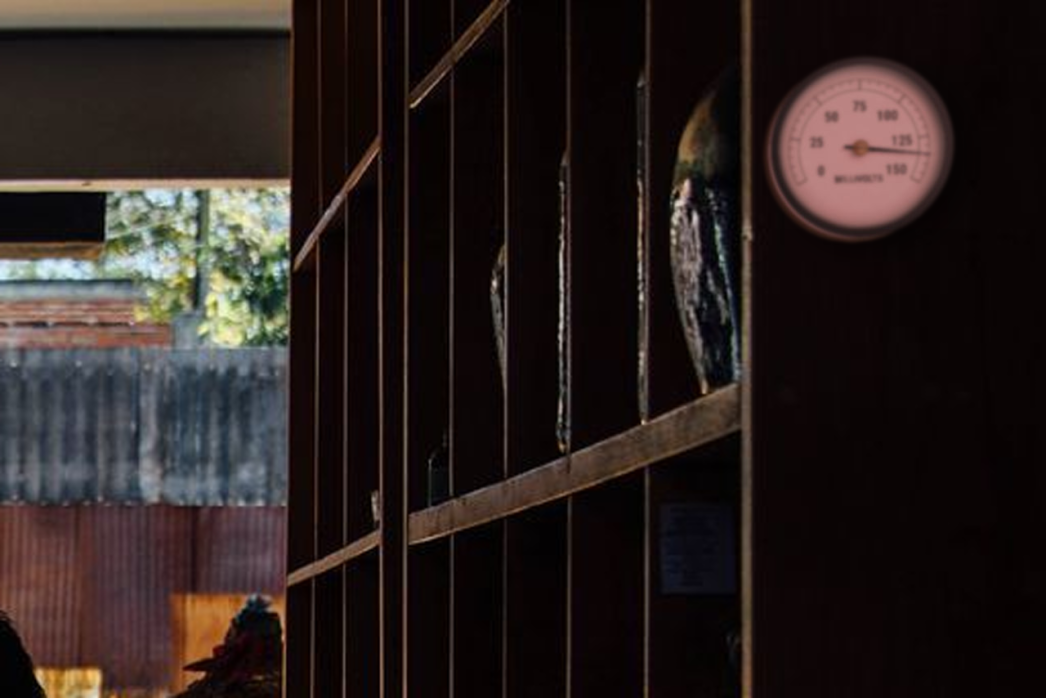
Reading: 135 mV
